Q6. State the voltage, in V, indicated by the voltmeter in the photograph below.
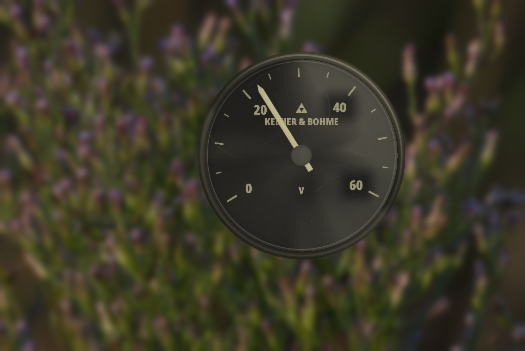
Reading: 22.5 V
